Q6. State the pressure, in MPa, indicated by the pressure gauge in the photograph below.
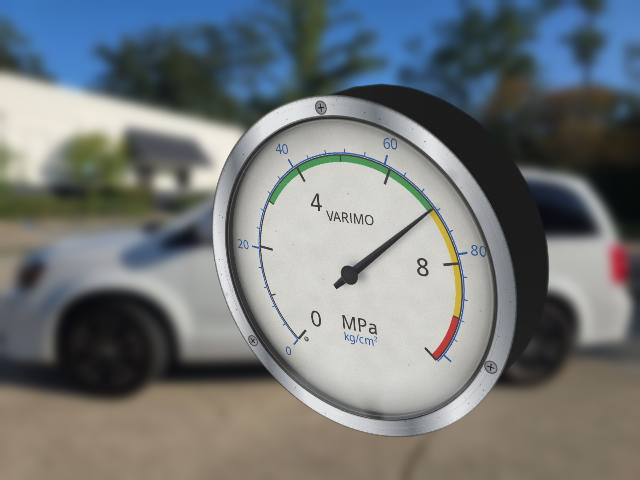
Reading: 7 MPa
